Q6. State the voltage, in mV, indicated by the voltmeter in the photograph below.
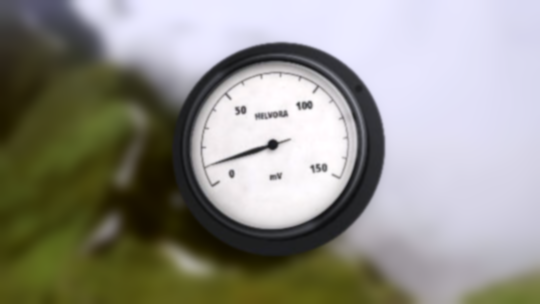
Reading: 10 mV
